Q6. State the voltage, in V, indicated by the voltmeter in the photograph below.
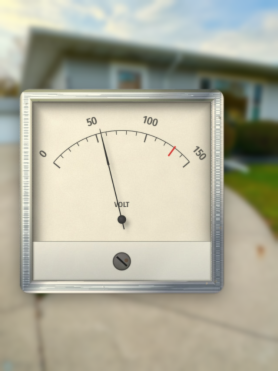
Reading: 55 V
